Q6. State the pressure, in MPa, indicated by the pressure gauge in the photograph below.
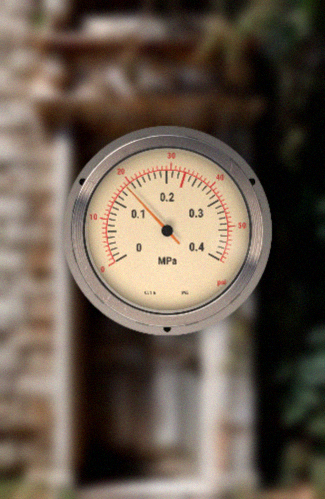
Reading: 0.13 MPa
